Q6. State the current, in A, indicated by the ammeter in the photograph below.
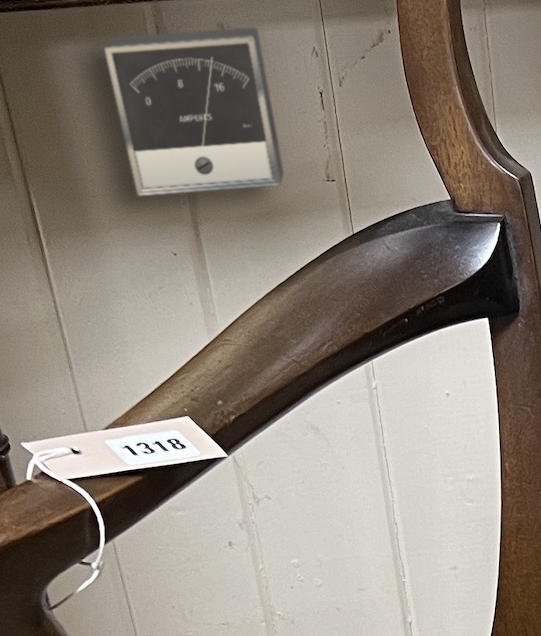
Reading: 14 A
